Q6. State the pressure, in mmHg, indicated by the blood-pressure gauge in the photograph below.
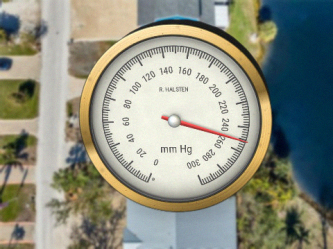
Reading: 250 mmHg
